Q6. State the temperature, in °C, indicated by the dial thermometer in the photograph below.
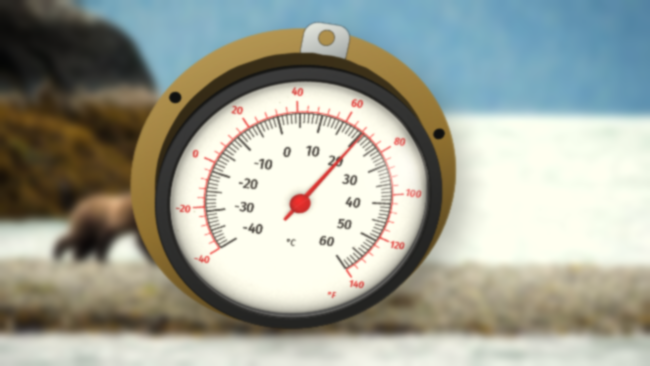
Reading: 20 °C
